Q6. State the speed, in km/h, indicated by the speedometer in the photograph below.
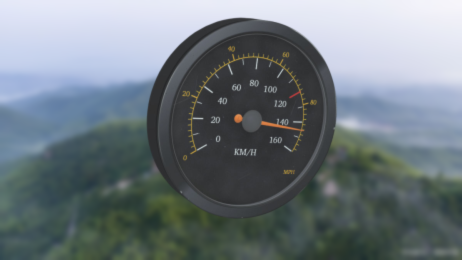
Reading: 145 km/h
